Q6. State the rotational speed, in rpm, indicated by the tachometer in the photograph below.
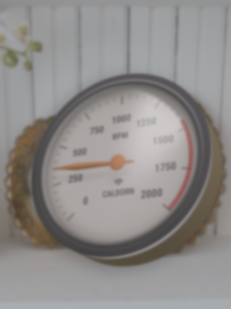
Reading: 350 rpm
